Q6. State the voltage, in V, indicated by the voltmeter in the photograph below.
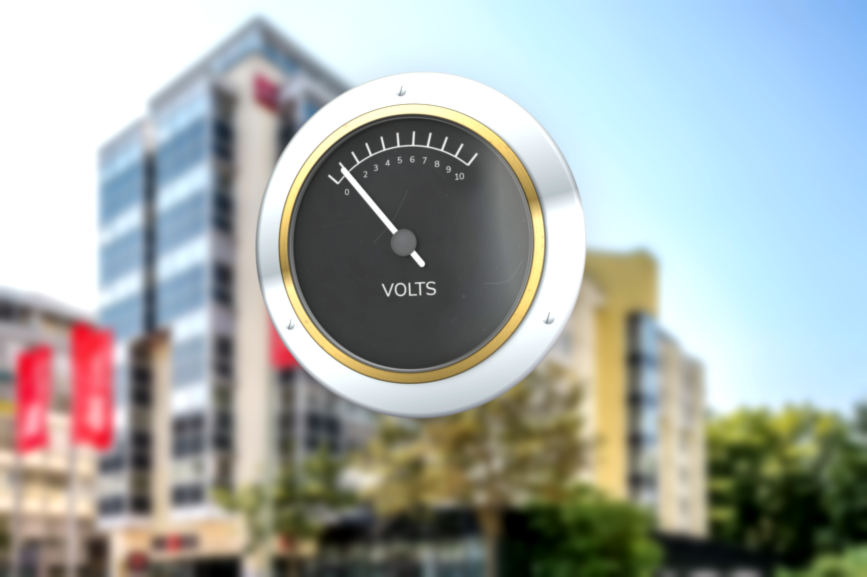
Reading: 1 V
